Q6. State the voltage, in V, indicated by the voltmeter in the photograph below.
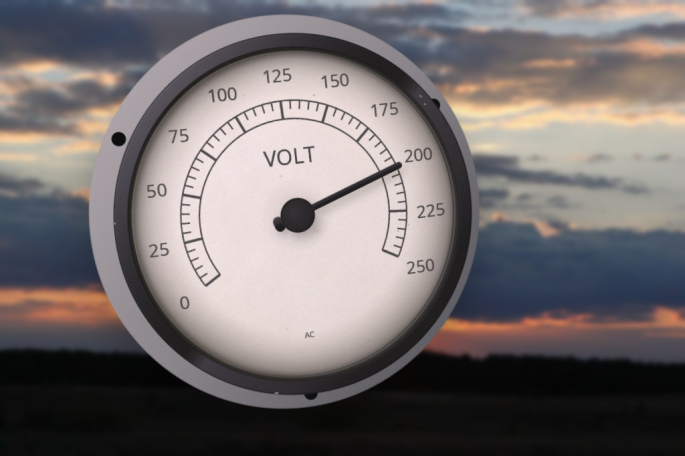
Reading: 200 V
